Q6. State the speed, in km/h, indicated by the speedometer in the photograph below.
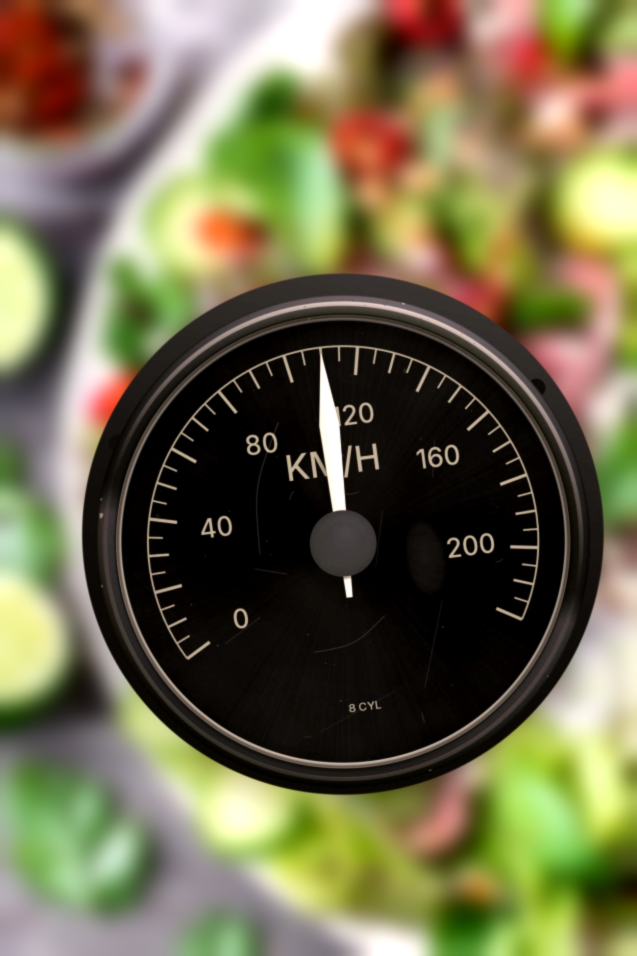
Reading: 110 km/h
